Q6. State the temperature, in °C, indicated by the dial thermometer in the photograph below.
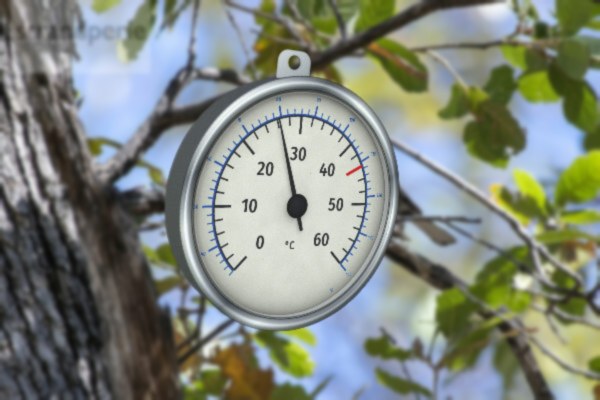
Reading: 26 °C
